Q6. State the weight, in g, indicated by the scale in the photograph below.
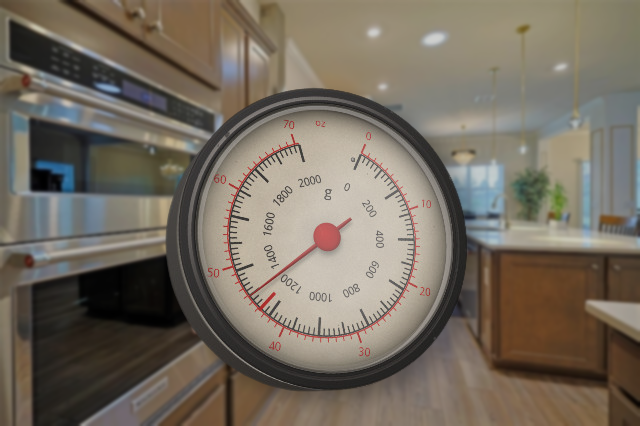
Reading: 1300 g
